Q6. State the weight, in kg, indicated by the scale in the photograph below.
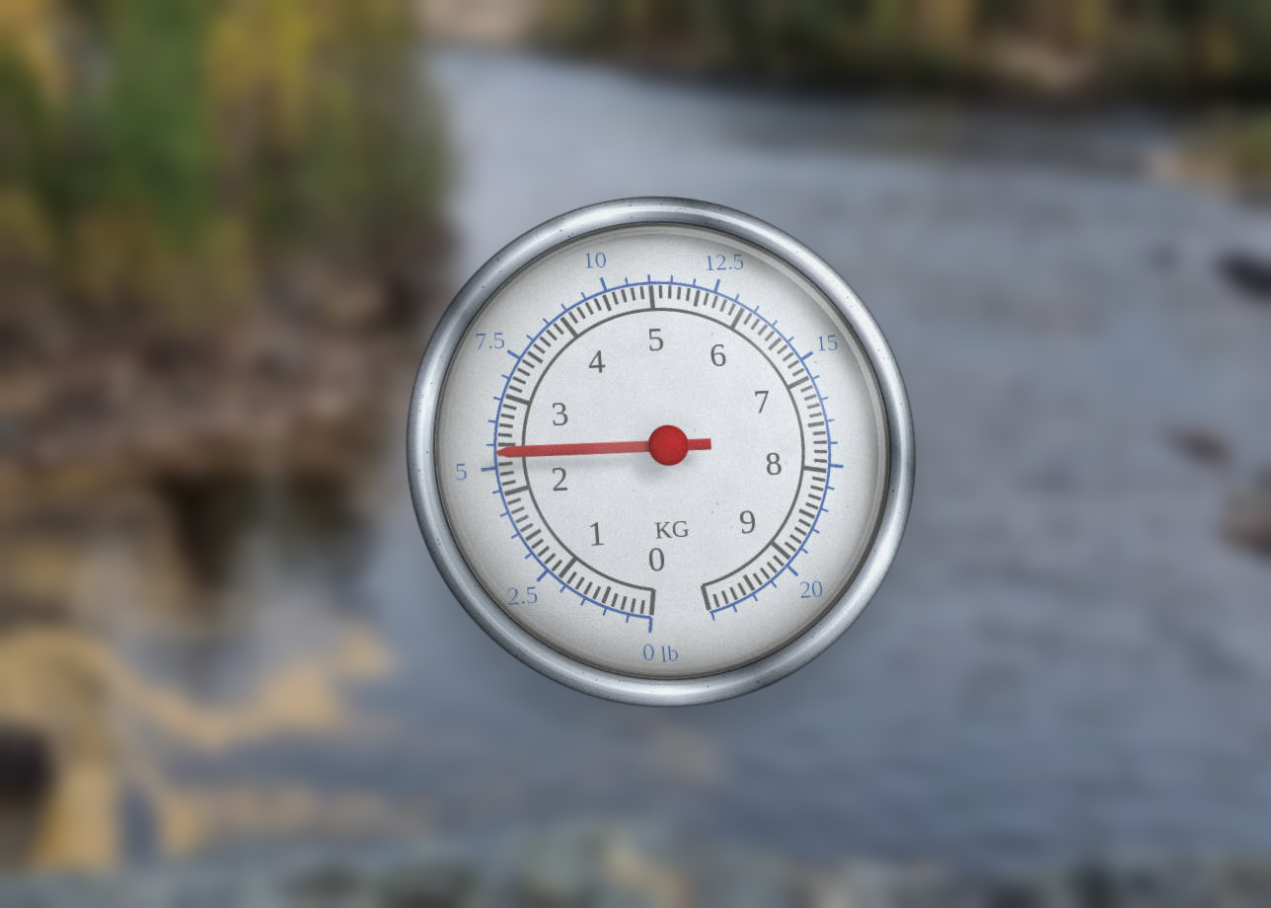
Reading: 2.4 kg
